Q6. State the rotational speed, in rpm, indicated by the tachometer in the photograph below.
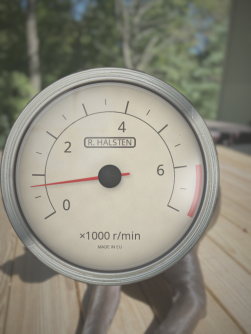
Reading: 750 rpm
